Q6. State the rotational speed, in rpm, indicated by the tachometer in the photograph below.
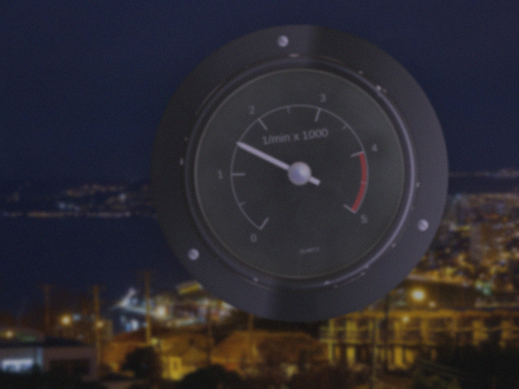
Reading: 1500 rpm
